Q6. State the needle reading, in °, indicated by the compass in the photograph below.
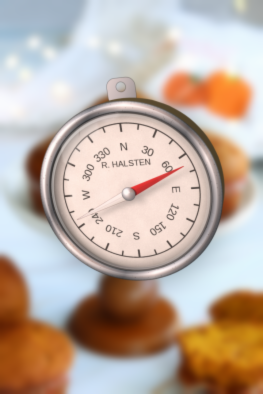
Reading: 67.5 °
